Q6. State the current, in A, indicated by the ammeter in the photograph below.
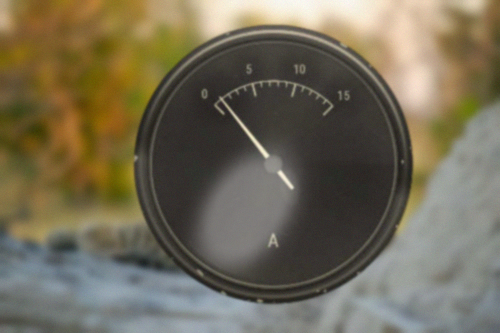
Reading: 1 A
